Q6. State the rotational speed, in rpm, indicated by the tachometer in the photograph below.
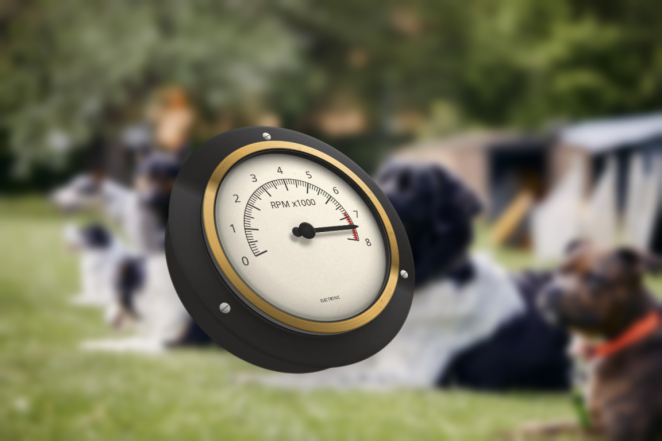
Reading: 7500 rpm
